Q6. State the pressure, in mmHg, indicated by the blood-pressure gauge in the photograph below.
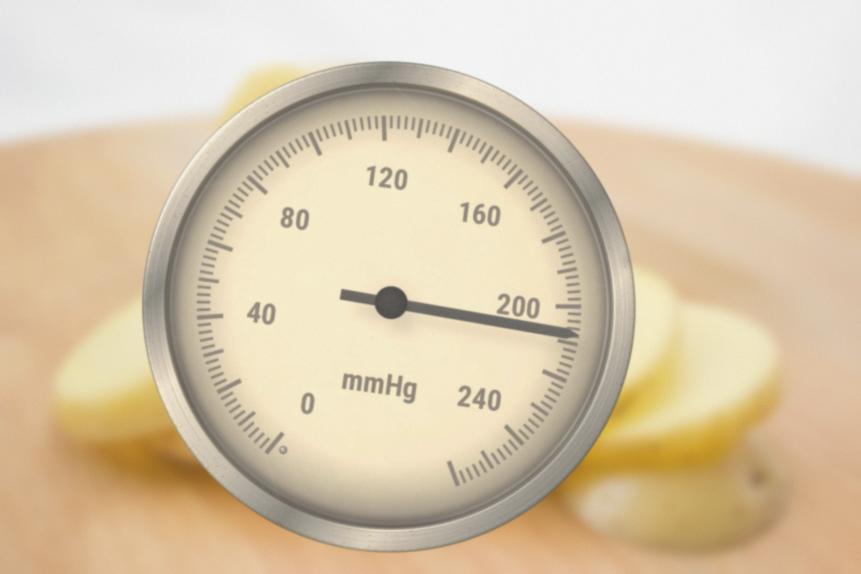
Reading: 208 mmHg
